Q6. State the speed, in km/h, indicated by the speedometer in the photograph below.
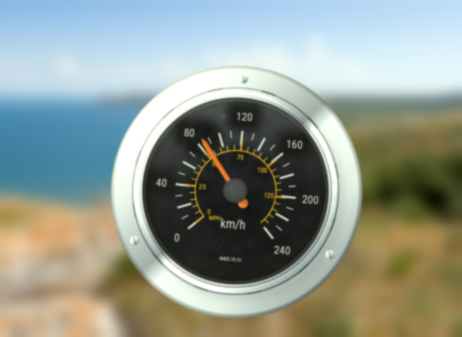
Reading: 85 km/h
